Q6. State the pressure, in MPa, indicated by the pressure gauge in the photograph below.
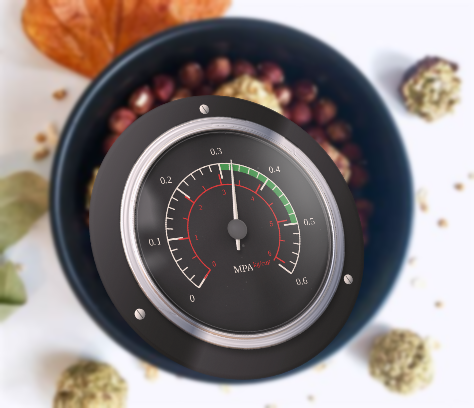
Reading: 0.32 MPa
